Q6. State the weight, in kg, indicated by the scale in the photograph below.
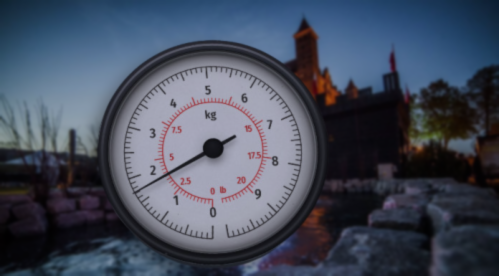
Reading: 1.7 kg
